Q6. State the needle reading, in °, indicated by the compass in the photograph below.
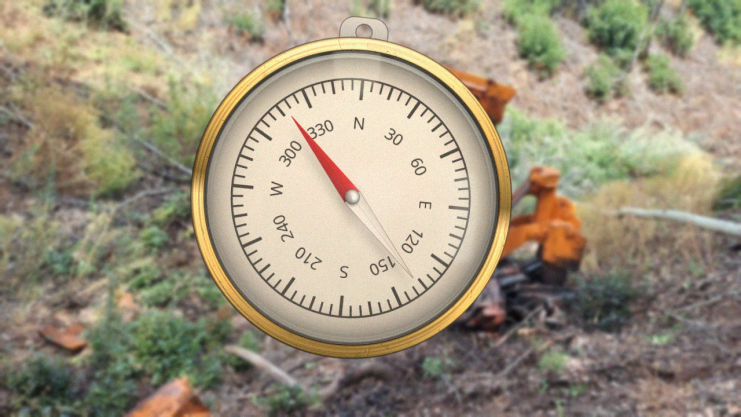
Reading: 317.5 °
